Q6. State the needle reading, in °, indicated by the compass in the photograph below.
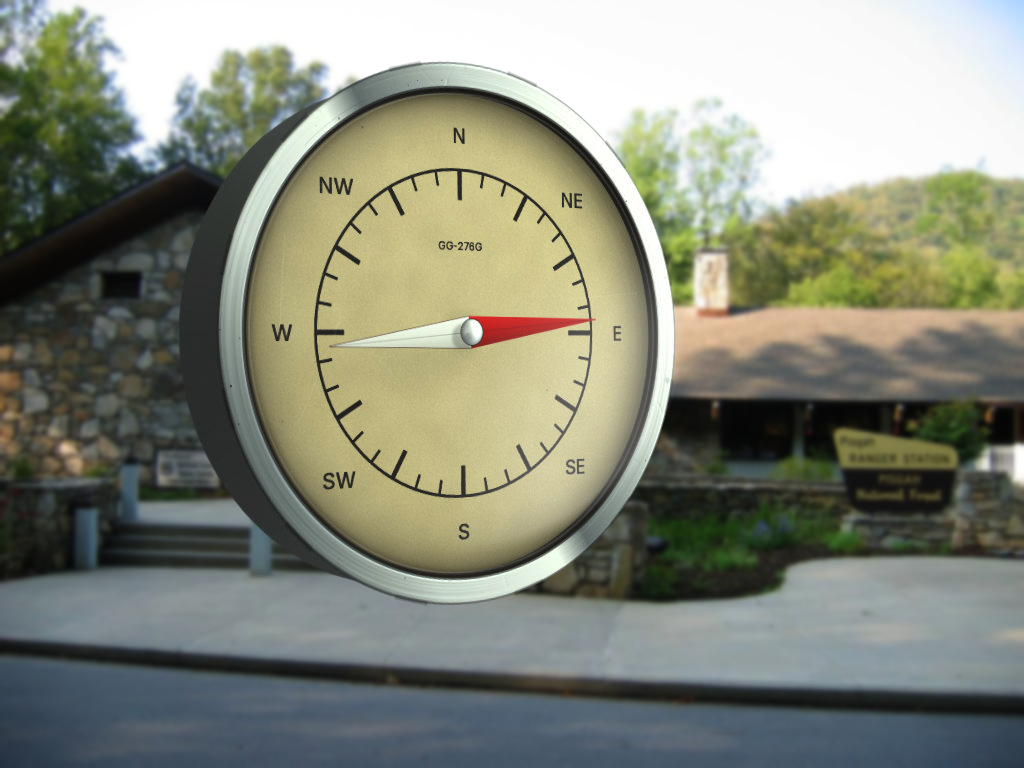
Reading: 85 °
